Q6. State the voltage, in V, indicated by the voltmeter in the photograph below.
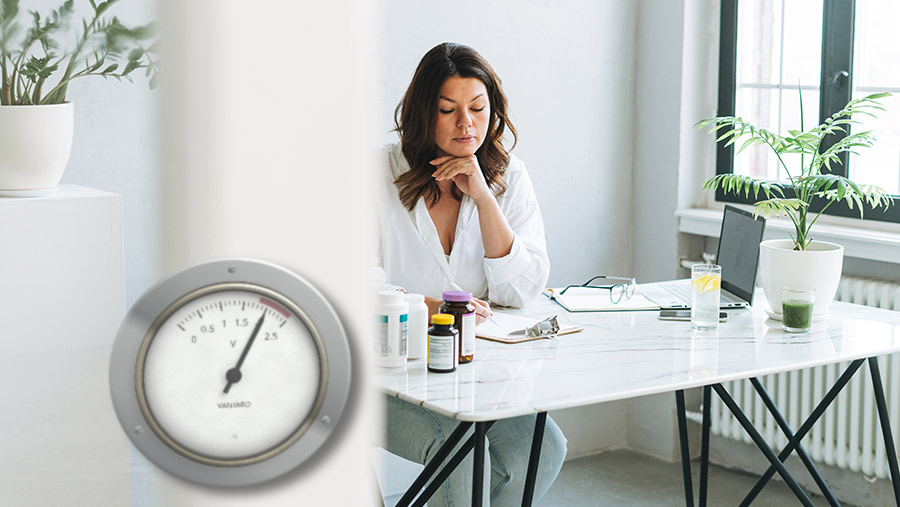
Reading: 2 V
